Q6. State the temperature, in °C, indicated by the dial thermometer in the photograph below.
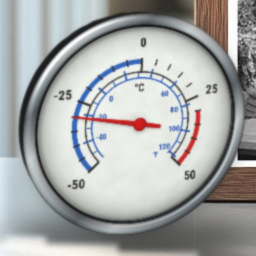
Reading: -30 °C
